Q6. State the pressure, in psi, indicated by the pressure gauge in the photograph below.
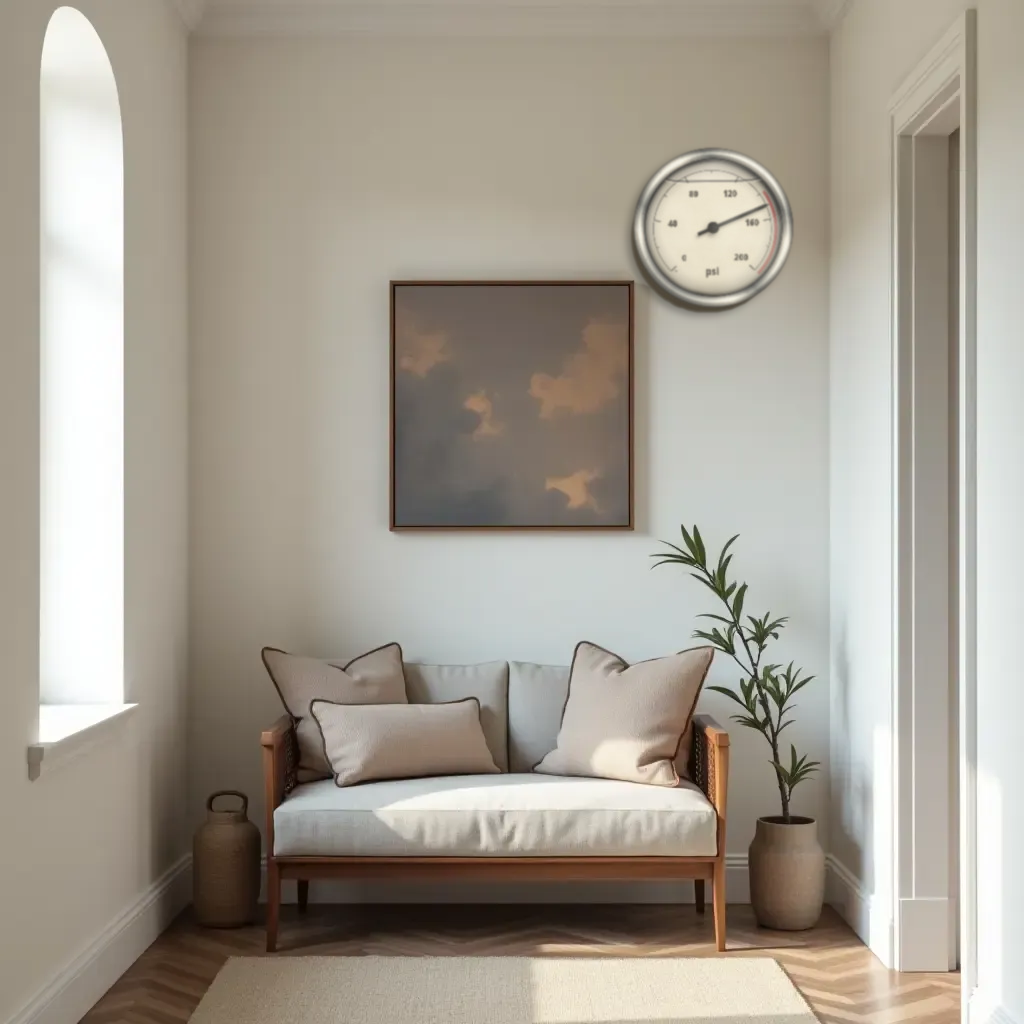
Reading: 150 psi
